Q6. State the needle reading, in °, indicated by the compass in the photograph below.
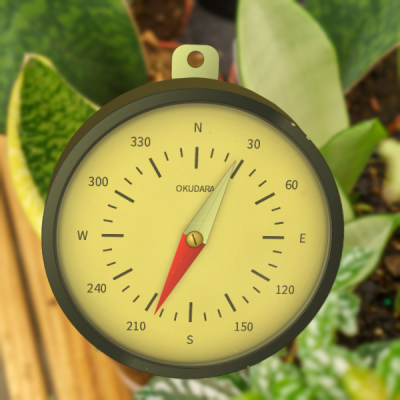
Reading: 205 °
